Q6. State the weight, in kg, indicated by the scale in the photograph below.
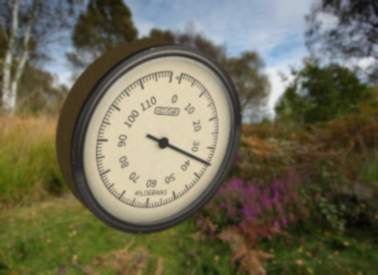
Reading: 35 kg
